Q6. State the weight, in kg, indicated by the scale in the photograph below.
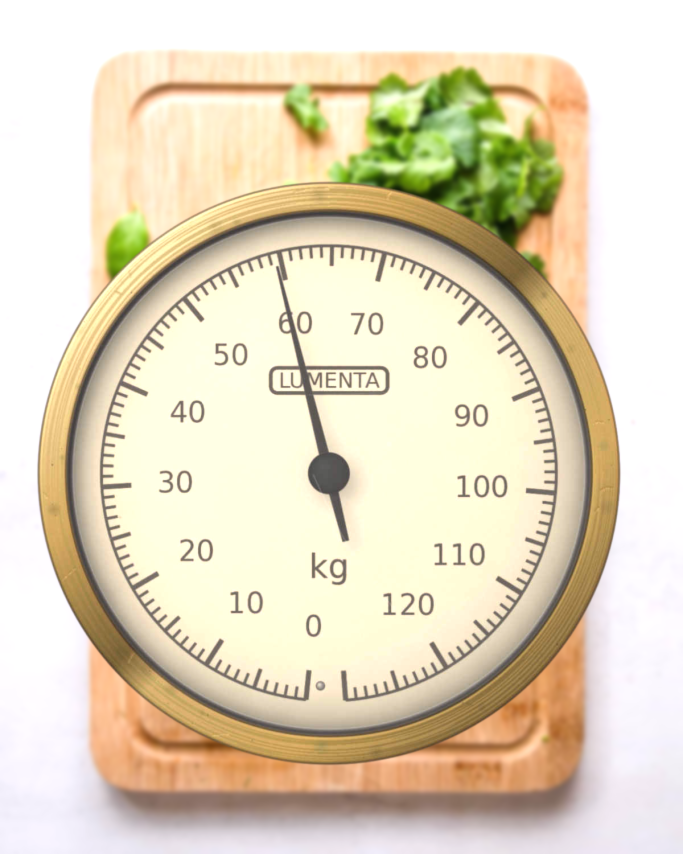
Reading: 59.5 kg
